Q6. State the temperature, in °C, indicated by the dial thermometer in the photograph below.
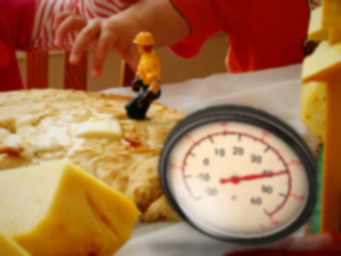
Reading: 40 °C
